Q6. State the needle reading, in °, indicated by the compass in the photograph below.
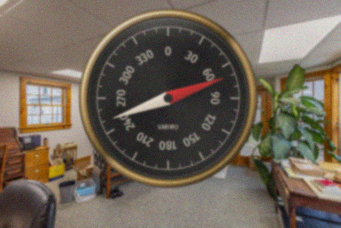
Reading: 70 °
